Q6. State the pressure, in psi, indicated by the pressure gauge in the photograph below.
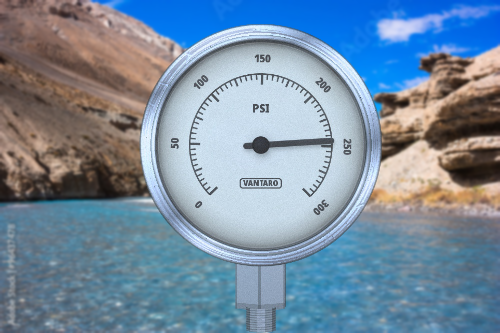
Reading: 245 psi
